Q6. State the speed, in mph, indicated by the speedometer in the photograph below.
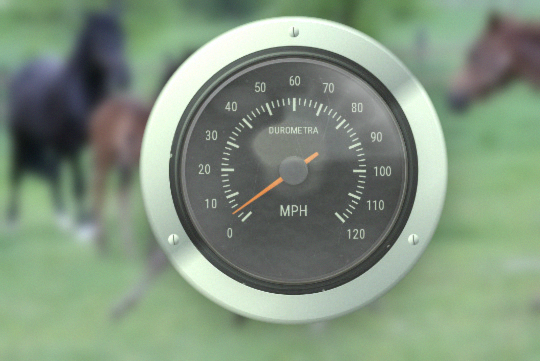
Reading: 4 mph
